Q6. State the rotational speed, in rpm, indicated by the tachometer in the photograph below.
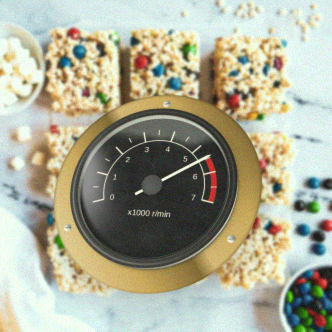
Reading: 5500 rpm
